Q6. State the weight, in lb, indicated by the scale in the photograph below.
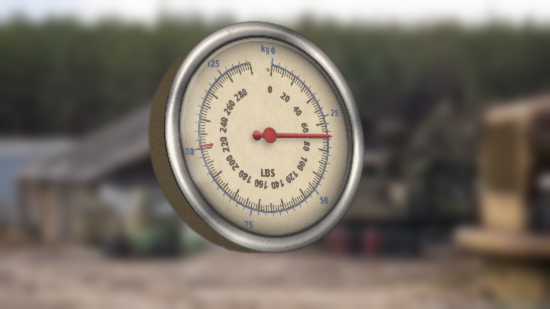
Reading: 70 lb
